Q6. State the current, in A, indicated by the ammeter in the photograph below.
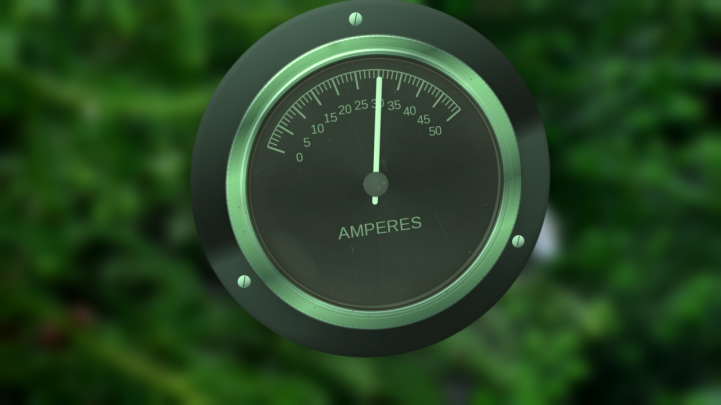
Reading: 30 A
